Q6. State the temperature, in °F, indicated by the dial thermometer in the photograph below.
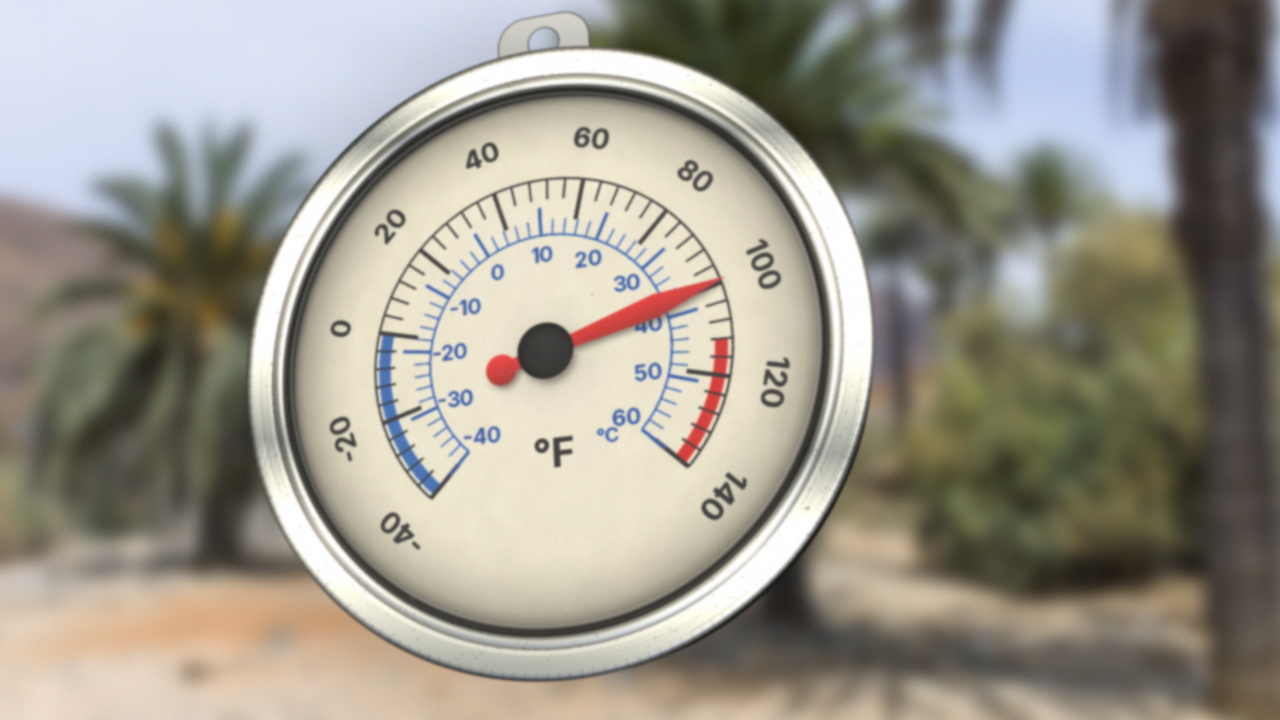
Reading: 100 °F
